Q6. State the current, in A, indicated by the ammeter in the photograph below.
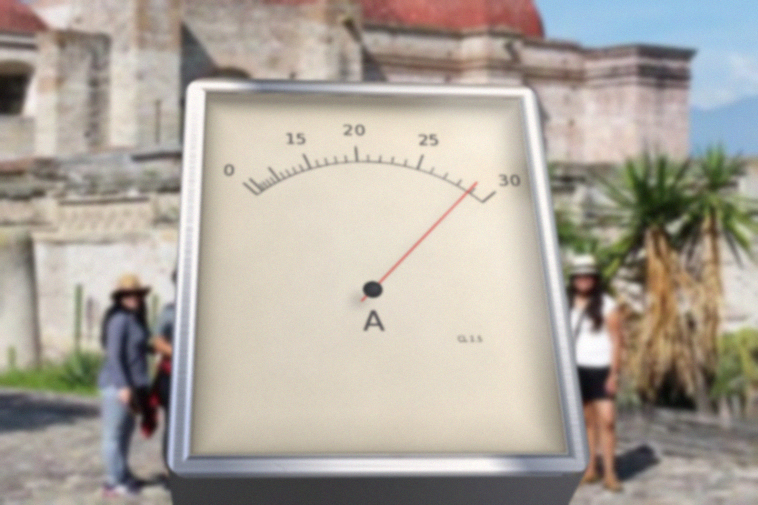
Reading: 29 A
